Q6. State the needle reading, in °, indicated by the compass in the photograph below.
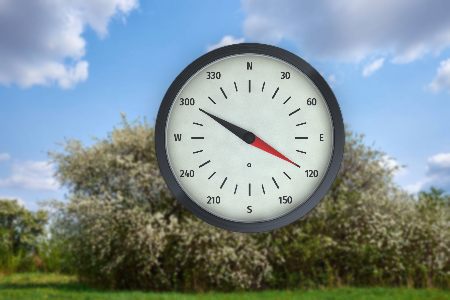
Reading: 120 °
